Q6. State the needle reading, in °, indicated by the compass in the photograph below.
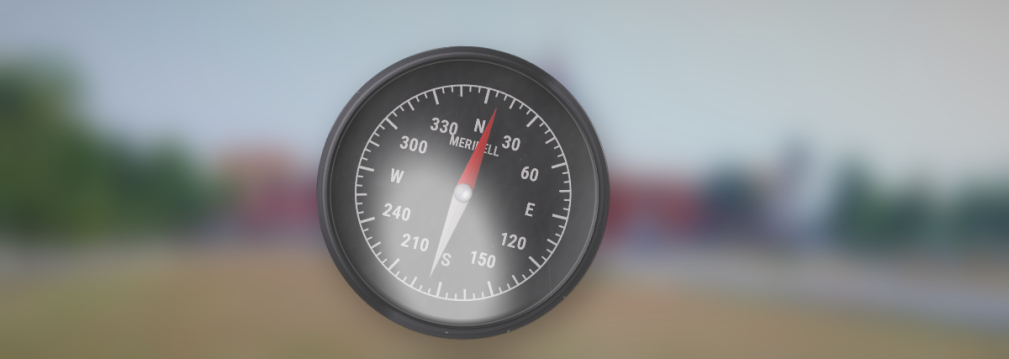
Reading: 7.5 °
